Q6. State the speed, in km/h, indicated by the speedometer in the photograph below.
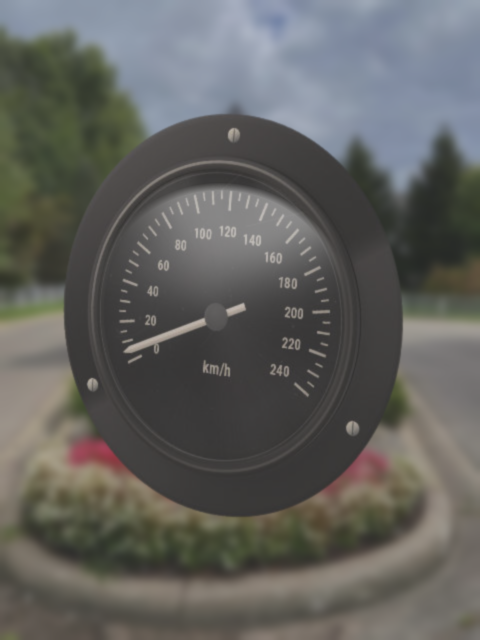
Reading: 5 km/h
